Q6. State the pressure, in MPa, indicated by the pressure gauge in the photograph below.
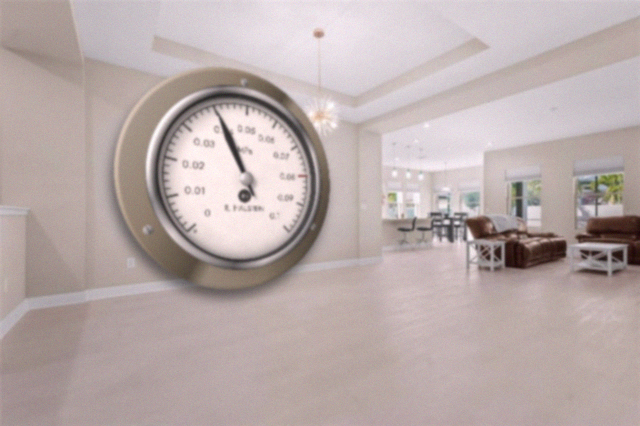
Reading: 0.04 MPa
